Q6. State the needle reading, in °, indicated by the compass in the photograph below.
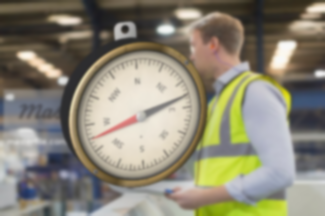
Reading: 255 °
